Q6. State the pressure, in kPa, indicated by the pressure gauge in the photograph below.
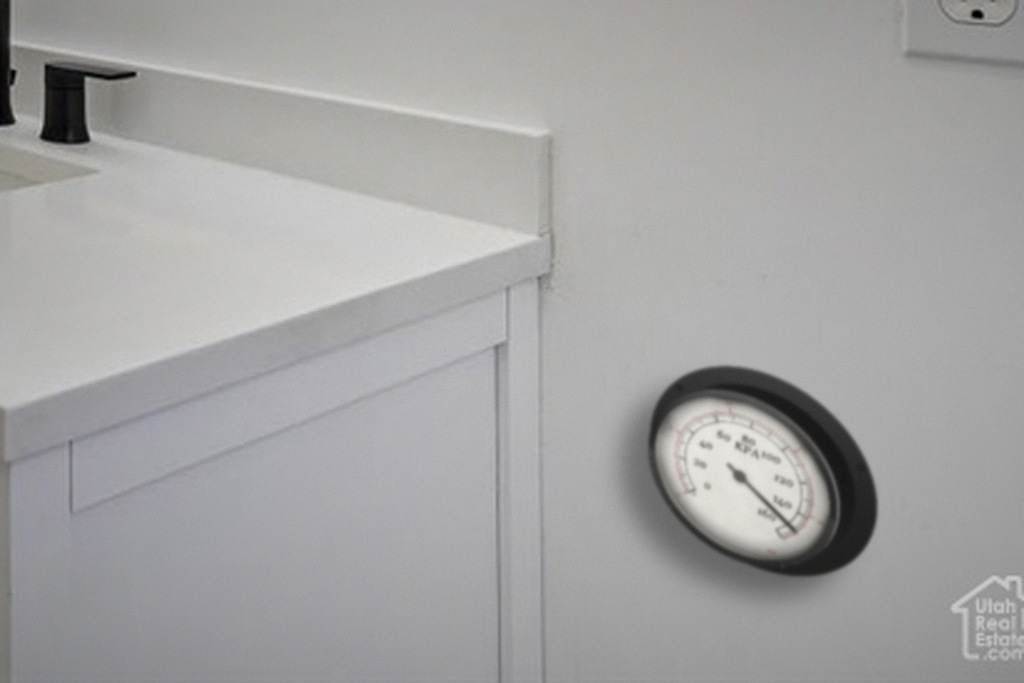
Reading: 150 kPa
